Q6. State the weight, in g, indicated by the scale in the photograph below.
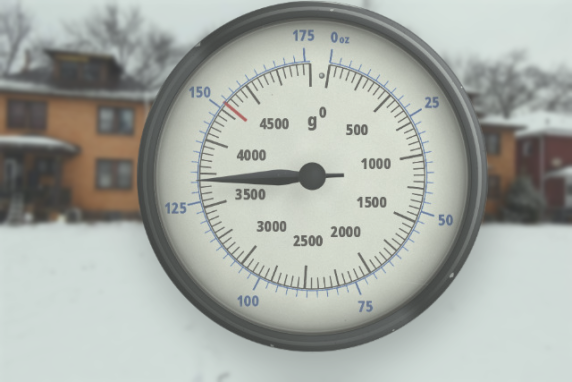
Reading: 3700 g
